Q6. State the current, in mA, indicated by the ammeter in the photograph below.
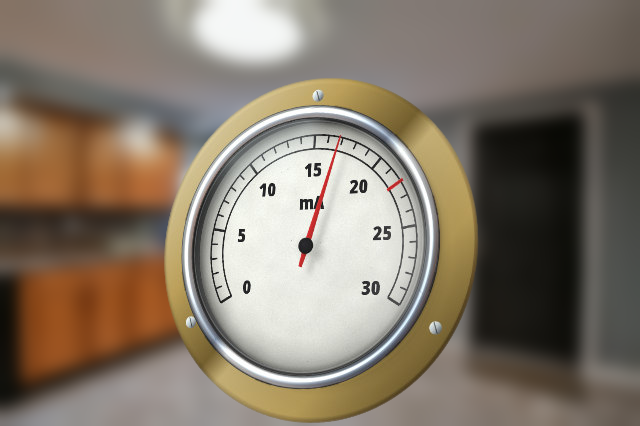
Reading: 17 mA
